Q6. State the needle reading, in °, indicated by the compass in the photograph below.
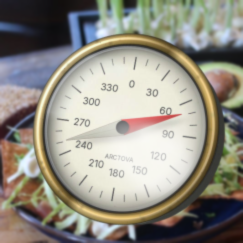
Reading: 70 °
